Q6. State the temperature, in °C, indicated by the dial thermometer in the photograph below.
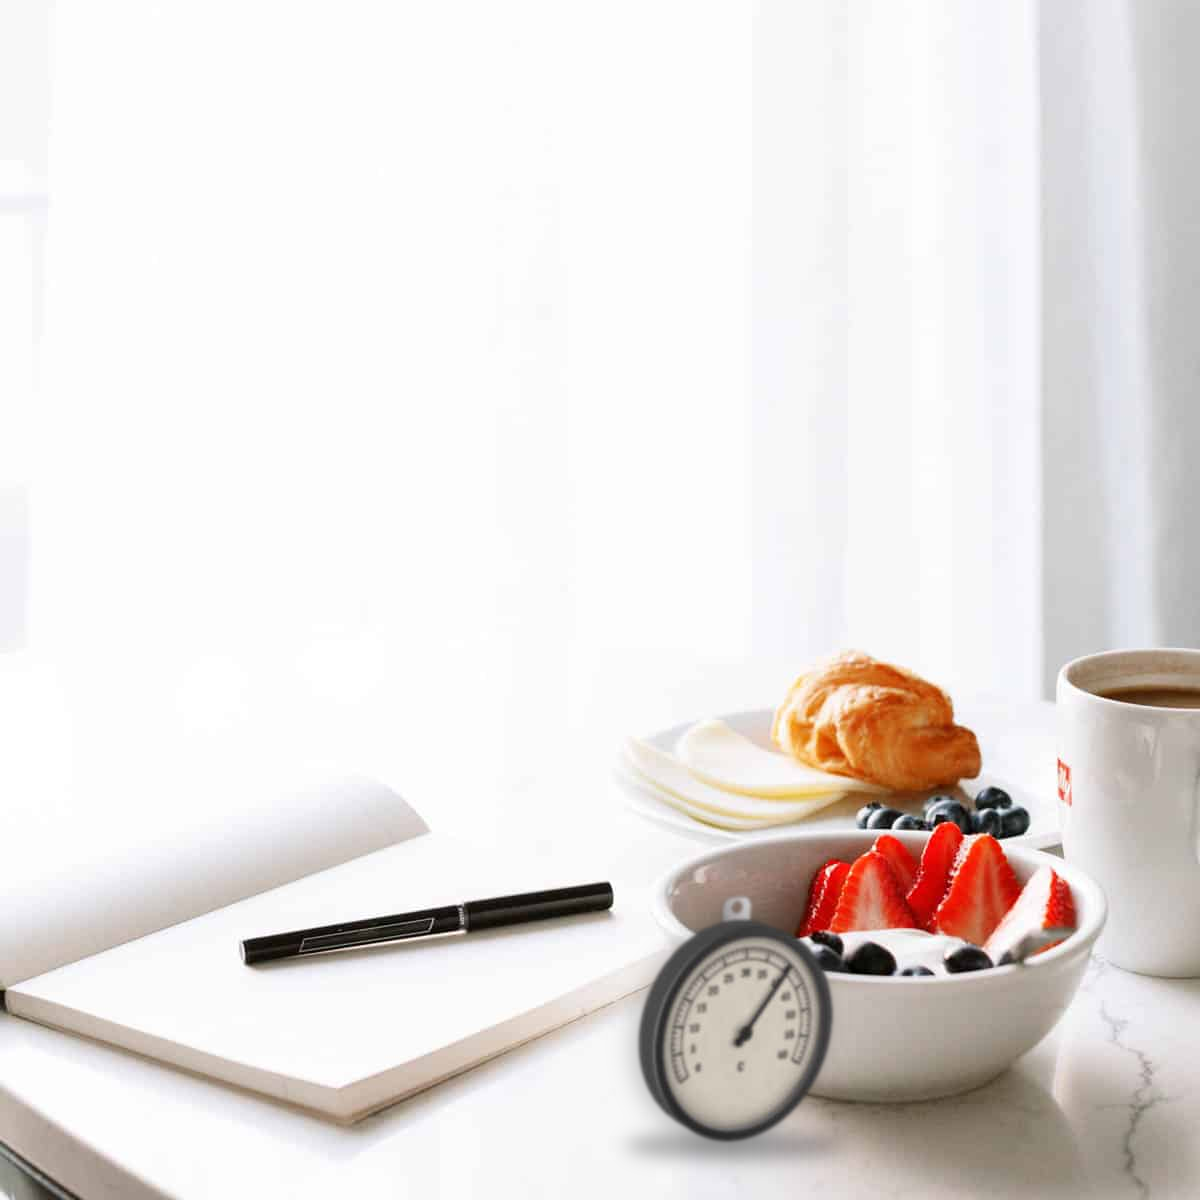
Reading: 40 °C
